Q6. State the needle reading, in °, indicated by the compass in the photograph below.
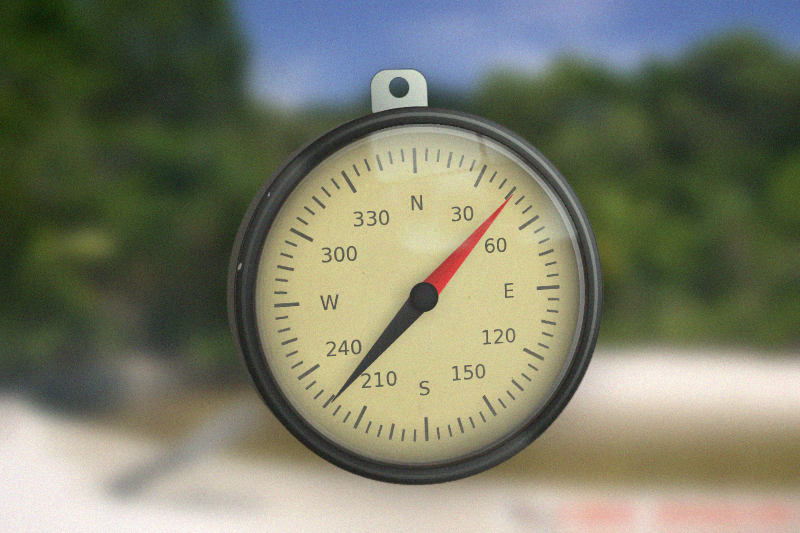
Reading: 45 °
